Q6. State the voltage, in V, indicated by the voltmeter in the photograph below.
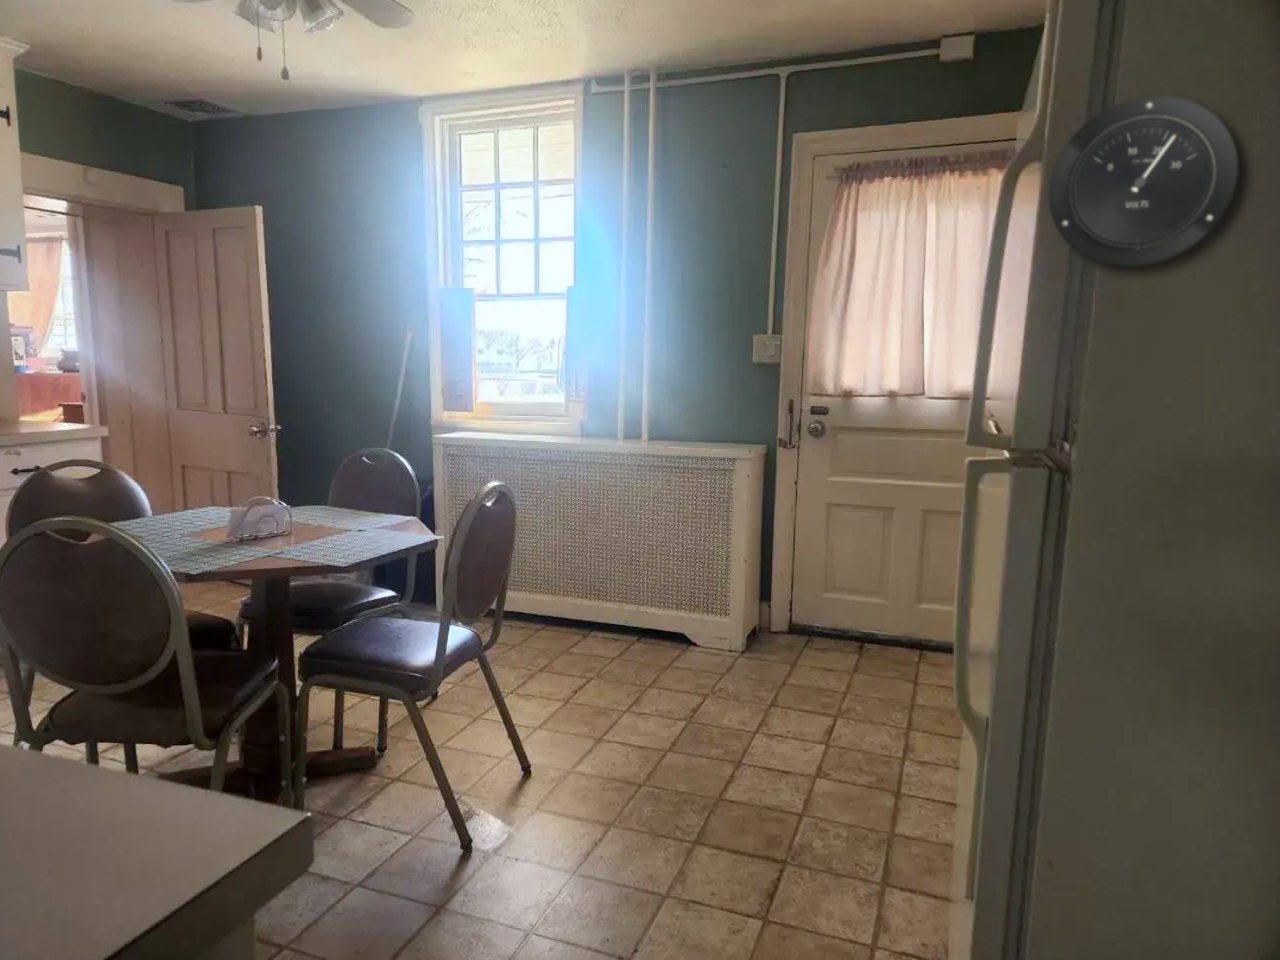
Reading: 22 V
